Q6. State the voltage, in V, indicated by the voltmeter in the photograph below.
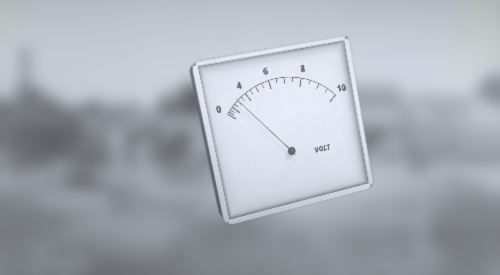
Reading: 3 V
